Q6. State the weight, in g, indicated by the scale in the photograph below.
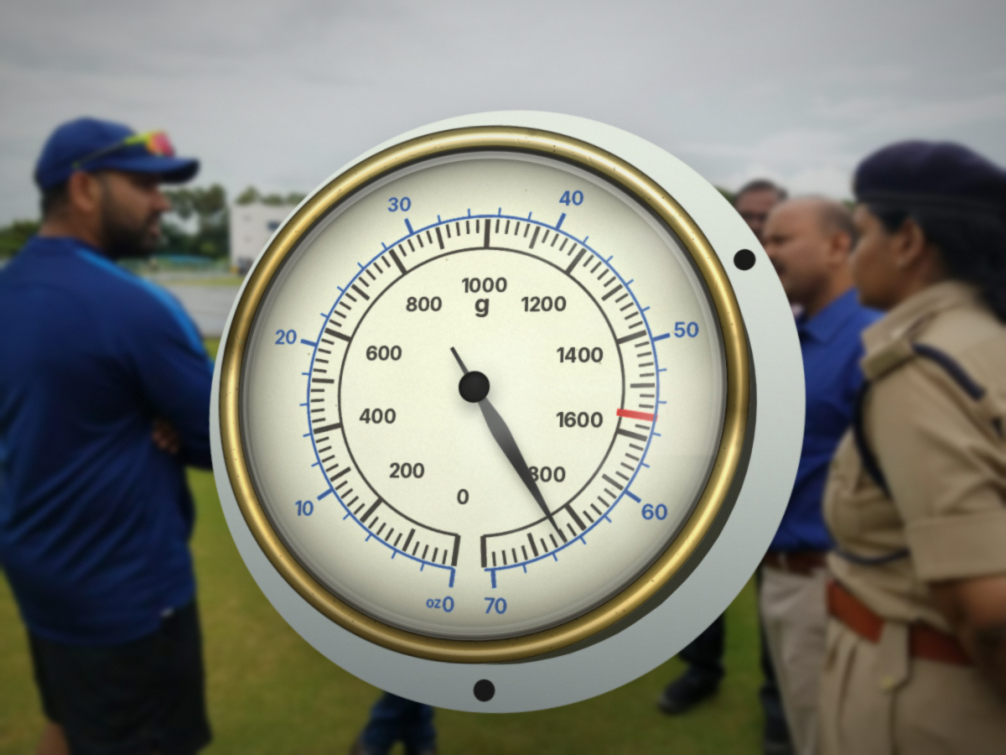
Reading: 1840 g
